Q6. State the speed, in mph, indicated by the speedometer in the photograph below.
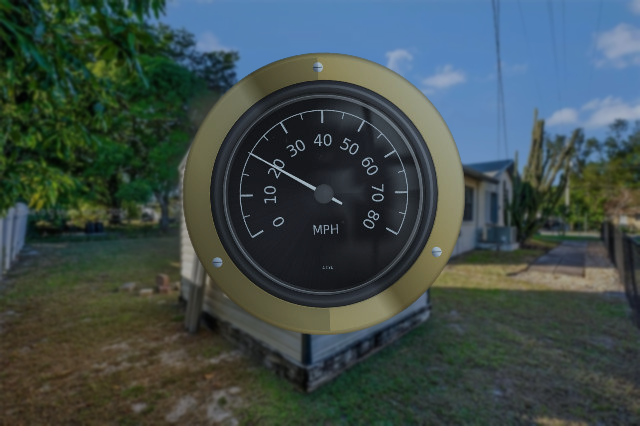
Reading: 20 mph
